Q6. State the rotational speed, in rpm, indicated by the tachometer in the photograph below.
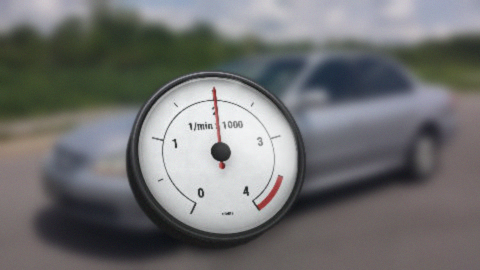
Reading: 2000 rpm
